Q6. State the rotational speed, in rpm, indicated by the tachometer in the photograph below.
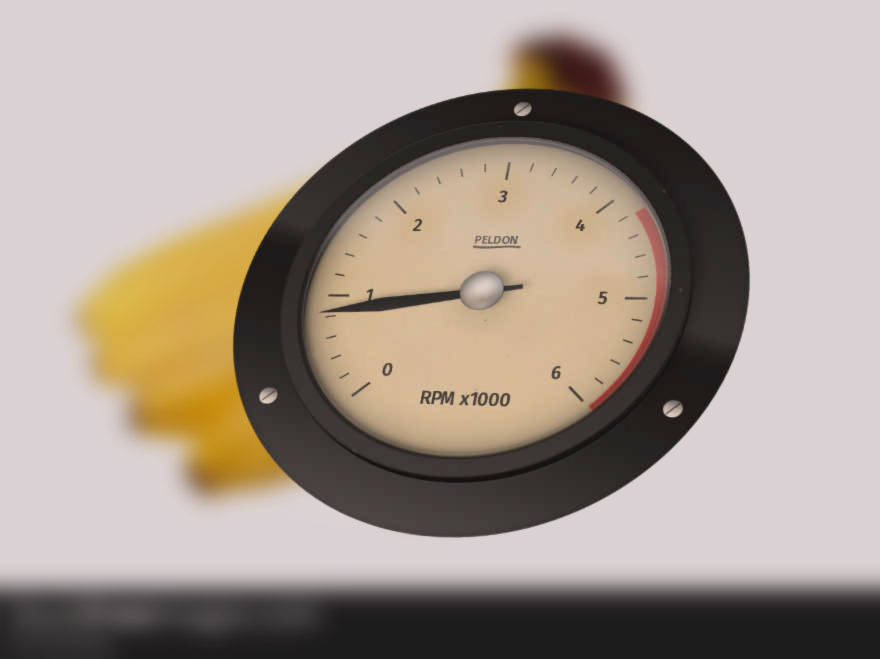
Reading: 800 rpm
